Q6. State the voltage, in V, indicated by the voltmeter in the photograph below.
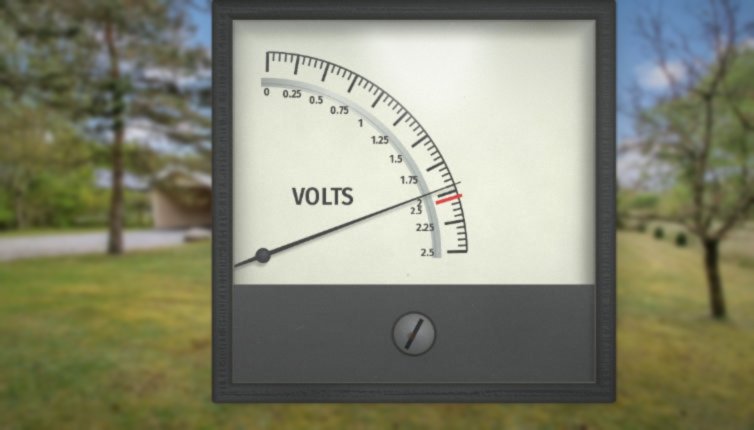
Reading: 1.95 V
